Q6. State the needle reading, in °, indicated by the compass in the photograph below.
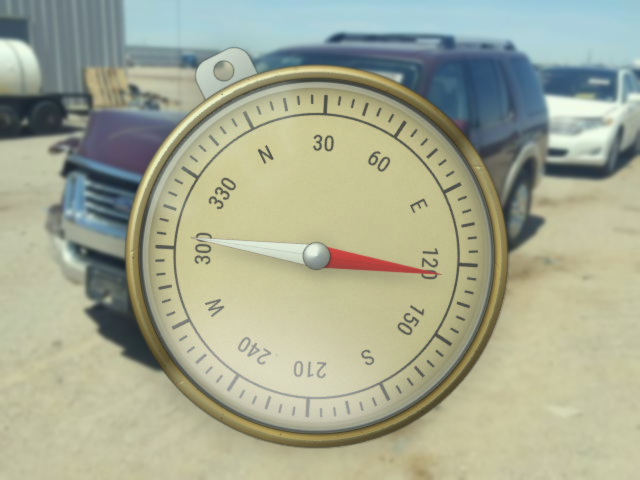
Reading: 125 °
